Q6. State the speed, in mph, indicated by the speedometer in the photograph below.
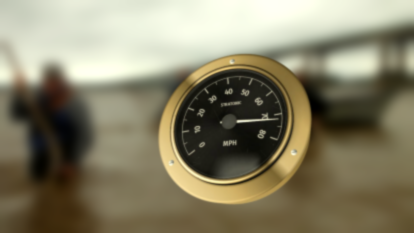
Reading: 72.5 mph
